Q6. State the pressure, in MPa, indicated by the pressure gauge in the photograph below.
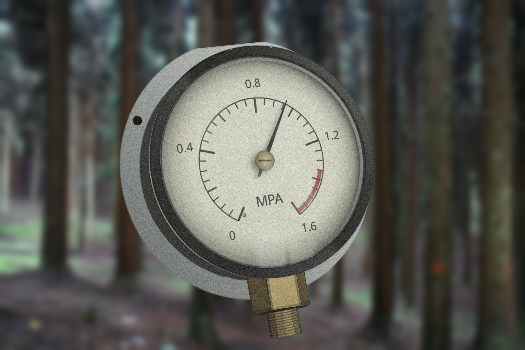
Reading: 0.95 MPa
